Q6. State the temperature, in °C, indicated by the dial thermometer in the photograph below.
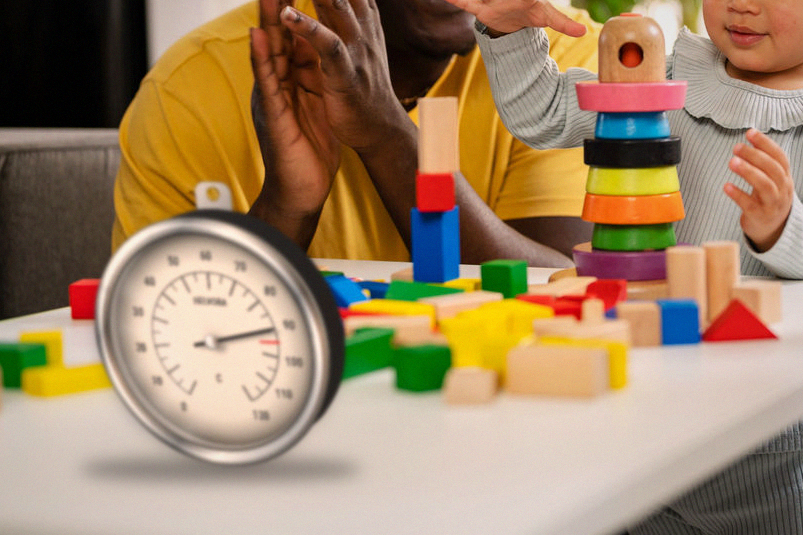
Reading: 90 °C
